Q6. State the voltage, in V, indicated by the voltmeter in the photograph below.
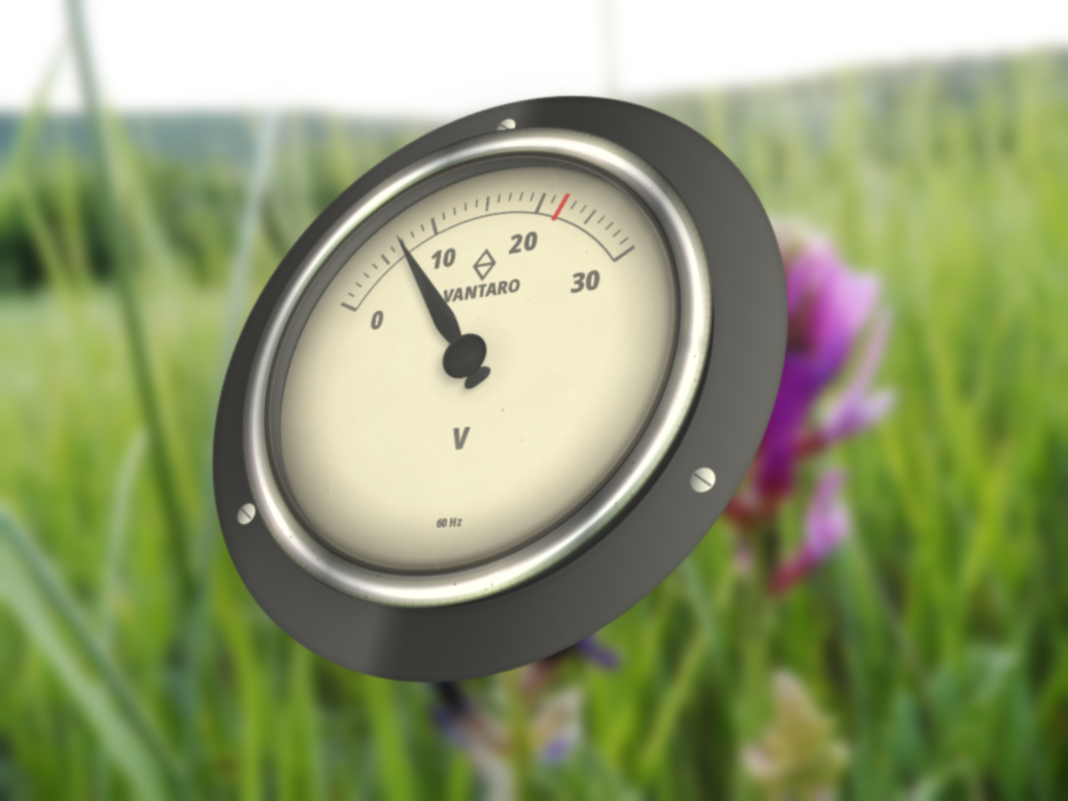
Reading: 7 V
